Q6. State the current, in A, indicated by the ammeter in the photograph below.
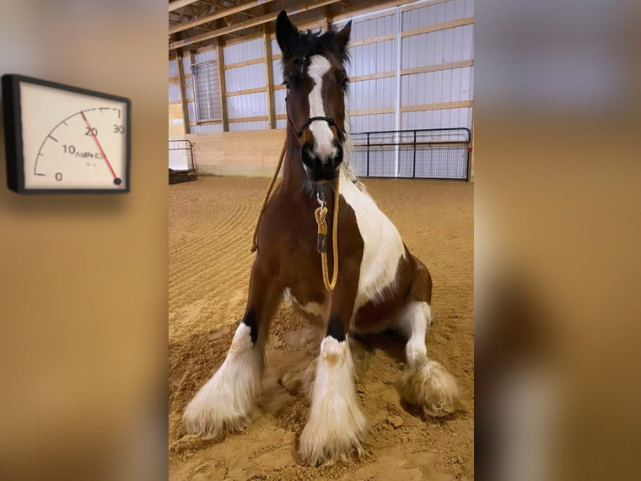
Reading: 20 A
